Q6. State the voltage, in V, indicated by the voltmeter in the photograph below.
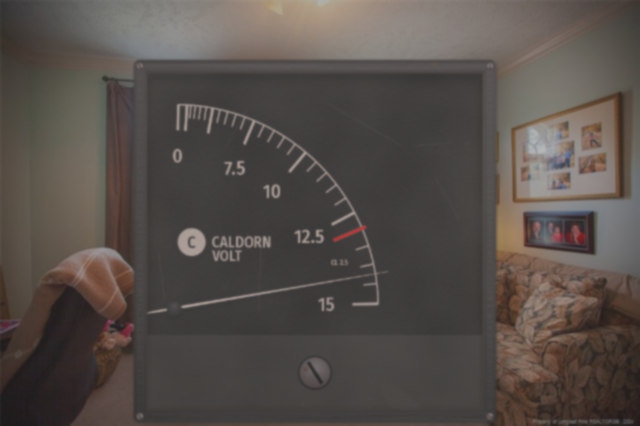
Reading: 14.25 V
